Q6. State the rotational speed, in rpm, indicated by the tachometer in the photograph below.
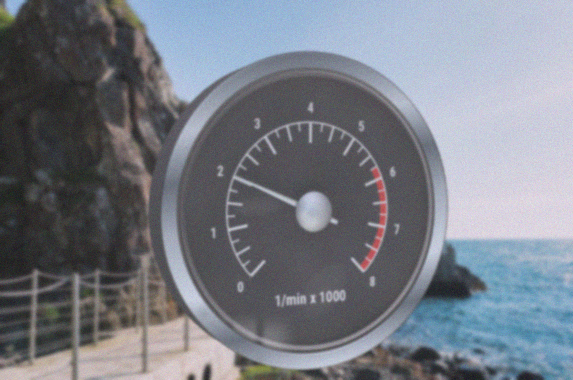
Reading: 2000 rpm
